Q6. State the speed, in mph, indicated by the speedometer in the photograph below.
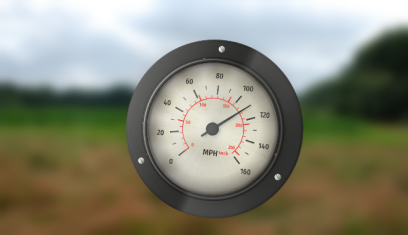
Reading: 110 mph
